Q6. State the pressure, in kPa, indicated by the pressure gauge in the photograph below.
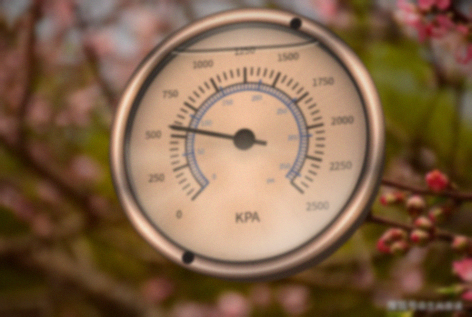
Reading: 550 kPa
